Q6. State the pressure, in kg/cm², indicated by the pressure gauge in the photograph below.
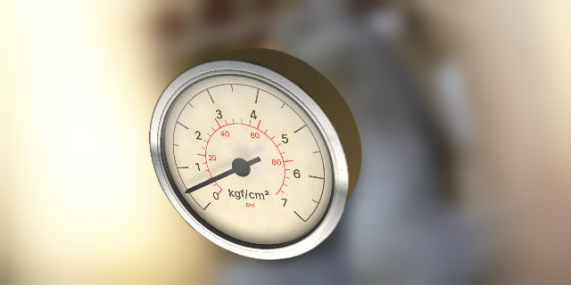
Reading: 0.5 kg/cm²
